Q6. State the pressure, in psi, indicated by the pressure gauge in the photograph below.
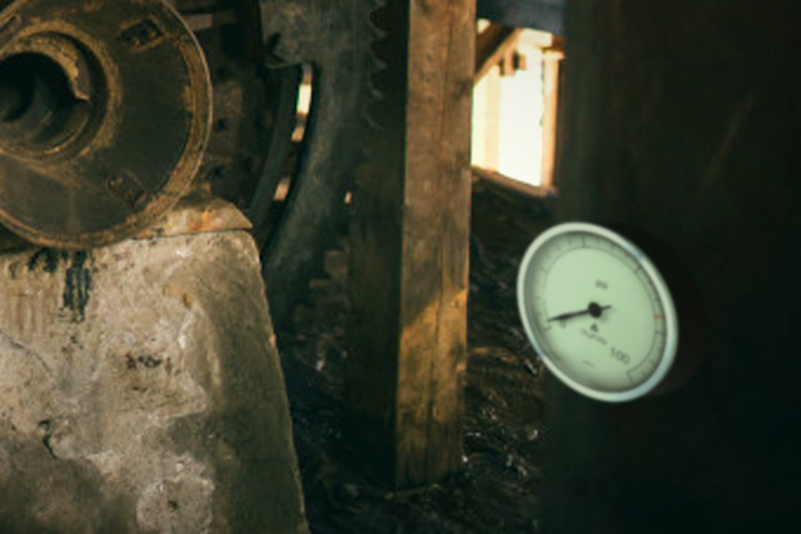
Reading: 2.5 psi
